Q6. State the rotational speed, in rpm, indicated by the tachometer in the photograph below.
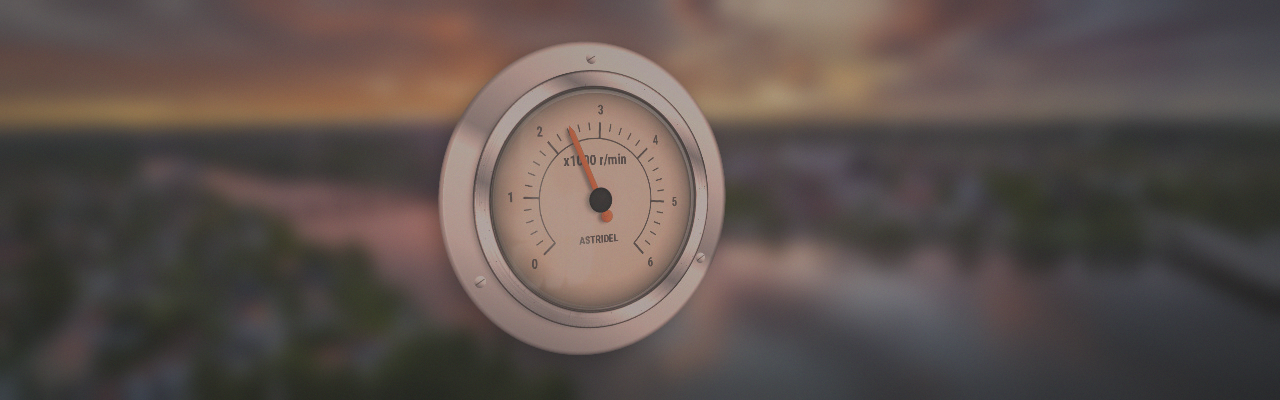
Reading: 2400 rpm
